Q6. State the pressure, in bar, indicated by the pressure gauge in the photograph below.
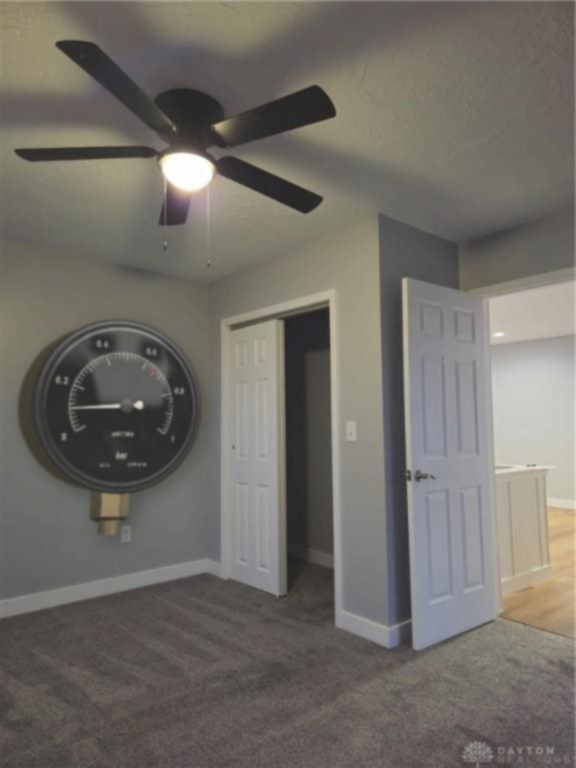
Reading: 0.1 bar
